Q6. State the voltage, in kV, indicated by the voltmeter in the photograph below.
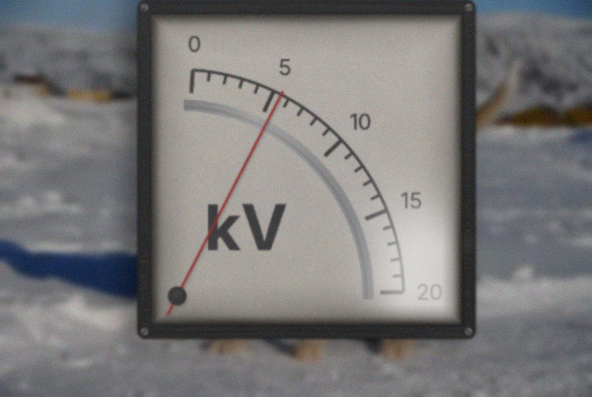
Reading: 5.5 kV
